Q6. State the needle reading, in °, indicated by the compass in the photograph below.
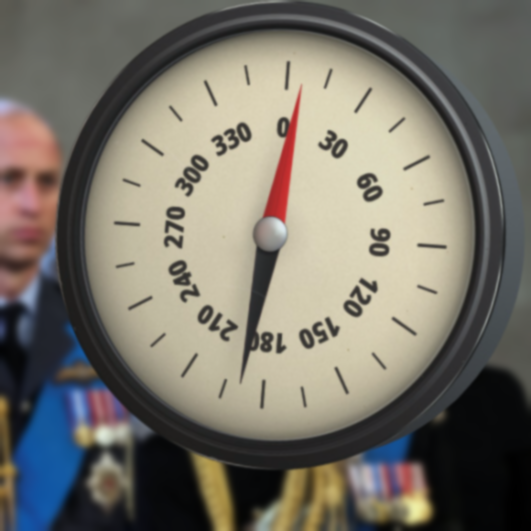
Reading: 7.5 °
